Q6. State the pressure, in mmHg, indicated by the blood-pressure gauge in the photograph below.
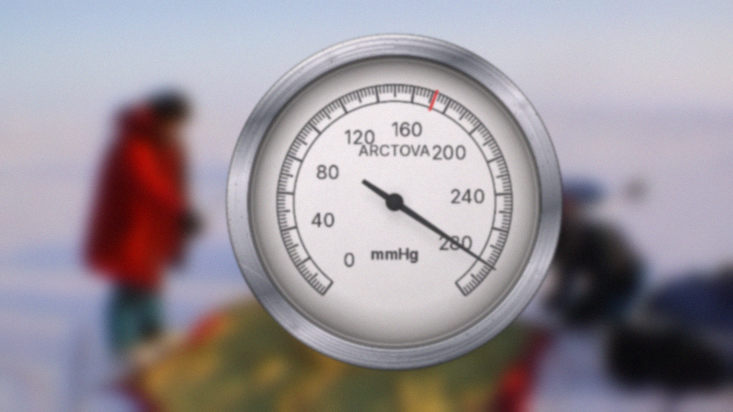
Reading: 280 mmHg
